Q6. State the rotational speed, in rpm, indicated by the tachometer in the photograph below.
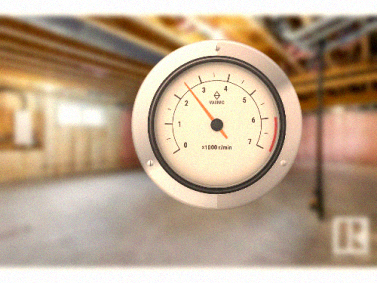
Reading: 2500 rpm
